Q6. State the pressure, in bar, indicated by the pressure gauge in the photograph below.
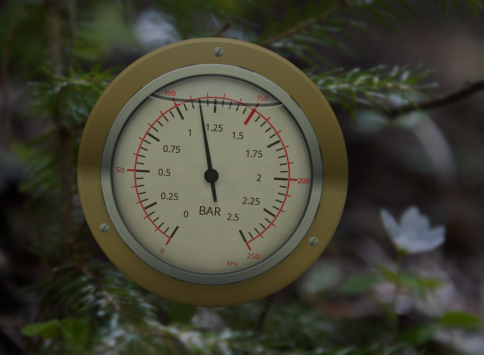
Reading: 1.15 bar
